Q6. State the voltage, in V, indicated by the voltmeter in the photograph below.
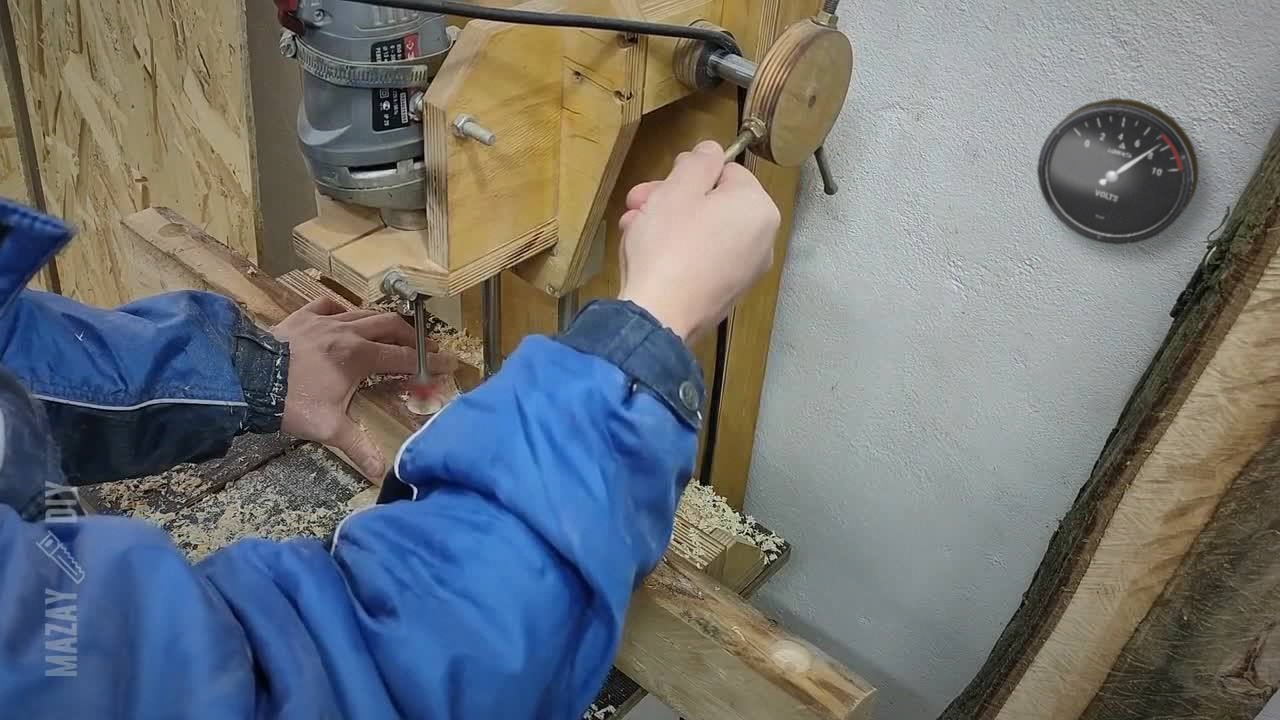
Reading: 7.5 V
